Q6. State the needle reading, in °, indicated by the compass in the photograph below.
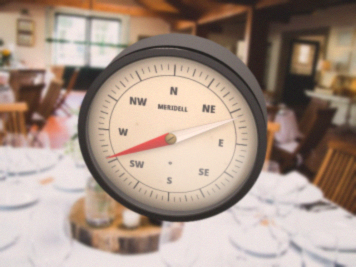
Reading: 245 °
